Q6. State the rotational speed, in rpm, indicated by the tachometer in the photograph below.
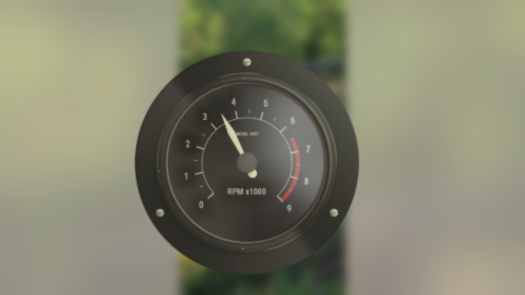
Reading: 3500 rpm
